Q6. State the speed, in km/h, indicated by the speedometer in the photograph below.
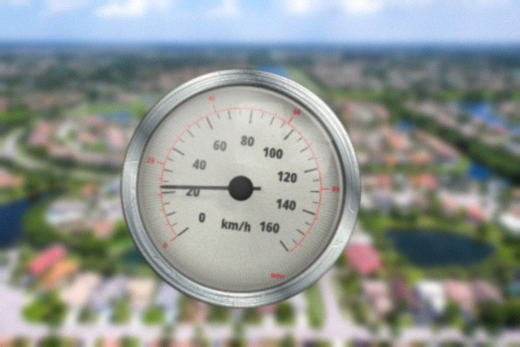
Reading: 22.5 km/h
